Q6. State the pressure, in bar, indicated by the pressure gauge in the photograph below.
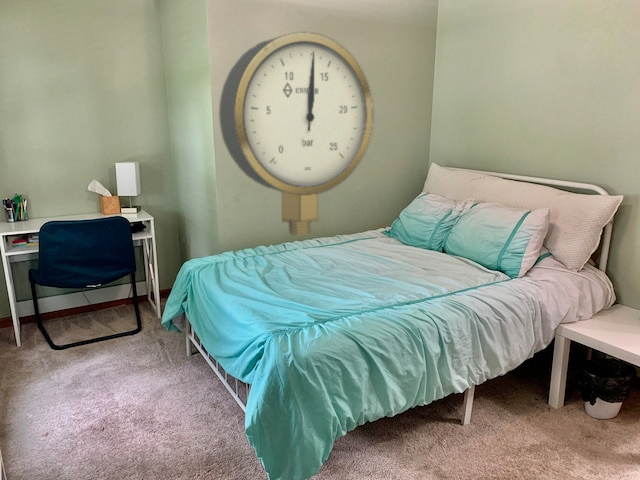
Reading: 13 bar
